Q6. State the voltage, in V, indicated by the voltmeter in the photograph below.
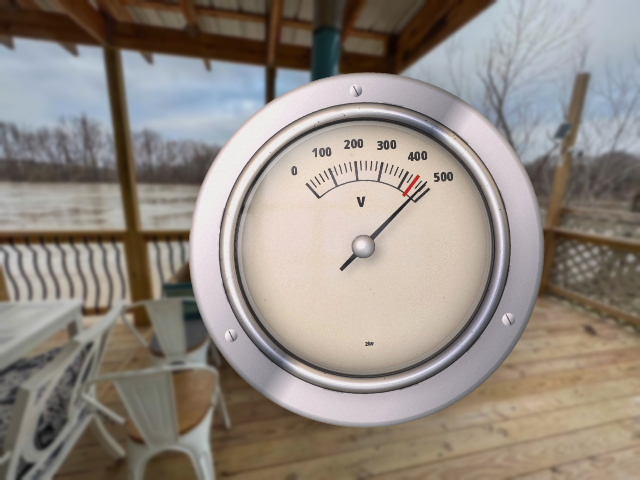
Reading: 480 V
